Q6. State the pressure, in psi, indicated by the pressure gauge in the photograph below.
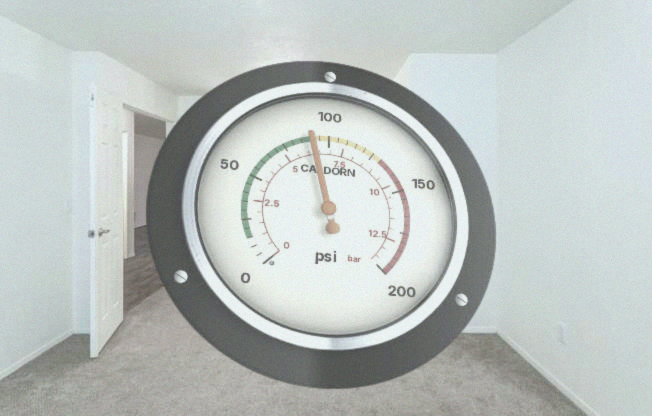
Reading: 90 psi
